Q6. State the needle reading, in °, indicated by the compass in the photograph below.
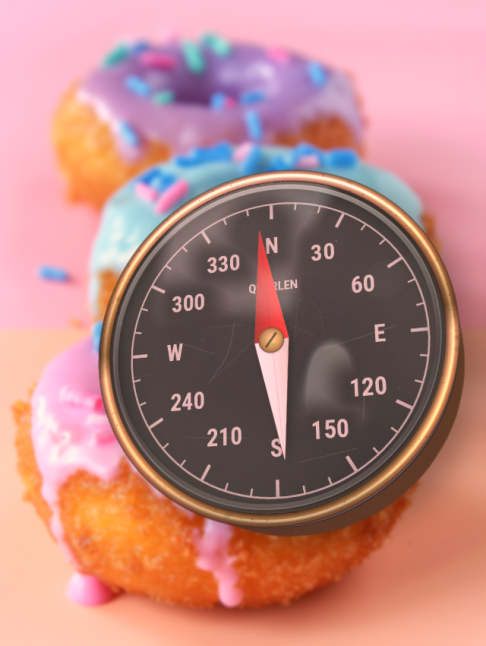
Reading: 355 °
